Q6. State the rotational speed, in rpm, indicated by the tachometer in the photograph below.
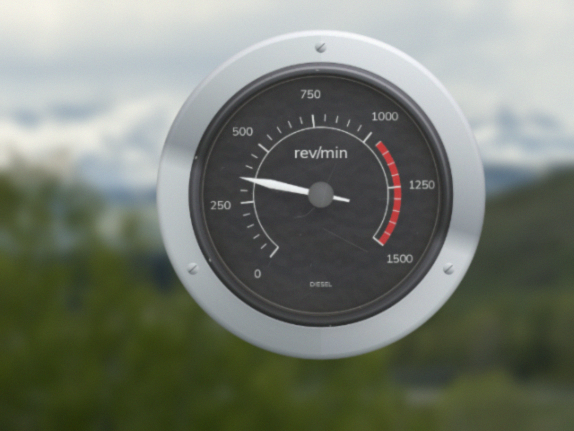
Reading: 350 rpm
